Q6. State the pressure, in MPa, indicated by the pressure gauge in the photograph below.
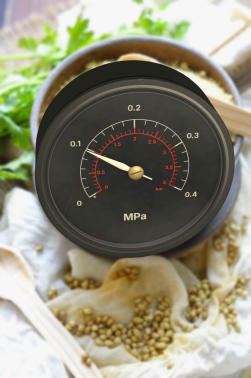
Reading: 0.1 MPa
